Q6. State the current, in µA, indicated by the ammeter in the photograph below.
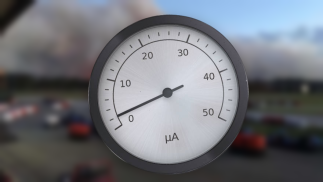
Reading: 2 µA
